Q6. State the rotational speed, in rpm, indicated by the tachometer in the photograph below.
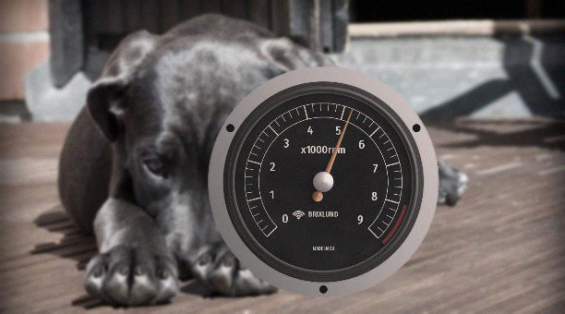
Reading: 5200 rpm
